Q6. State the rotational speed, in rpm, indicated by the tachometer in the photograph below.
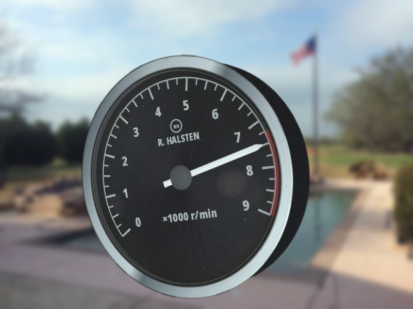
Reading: 7500 rpm
